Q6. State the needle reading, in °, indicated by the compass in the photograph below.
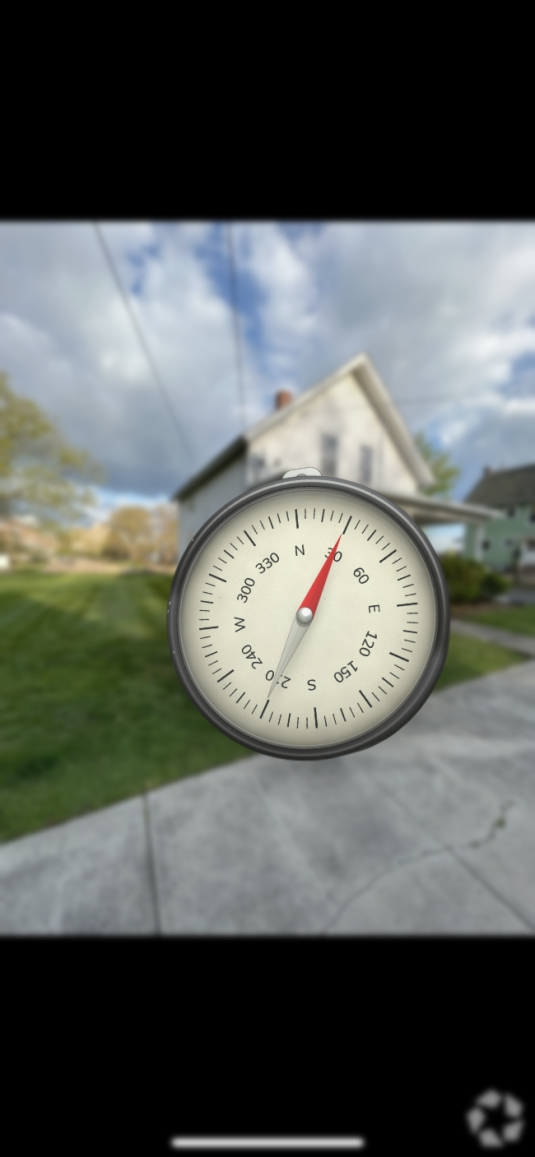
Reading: 30 °
